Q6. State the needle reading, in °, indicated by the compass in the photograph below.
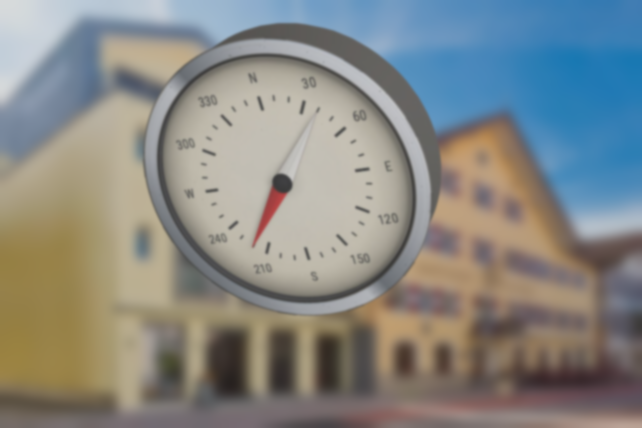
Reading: 220 °
